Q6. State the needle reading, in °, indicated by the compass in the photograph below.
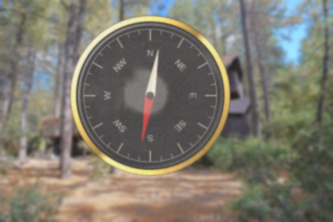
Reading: 190 °
